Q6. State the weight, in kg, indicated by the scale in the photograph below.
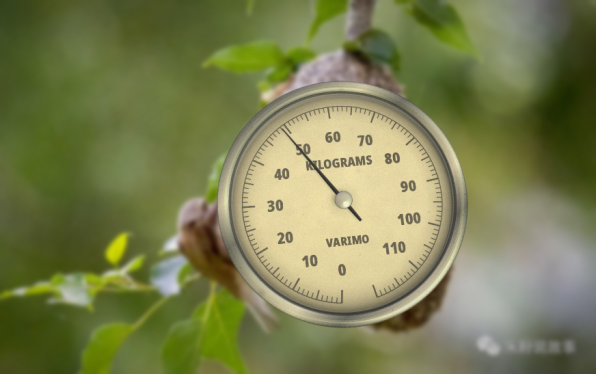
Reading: 49 kg
